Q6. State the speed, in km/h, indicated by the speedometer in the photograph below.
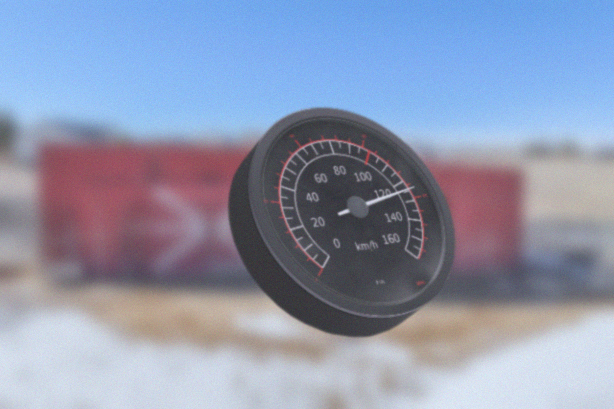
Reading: 125 km/h
